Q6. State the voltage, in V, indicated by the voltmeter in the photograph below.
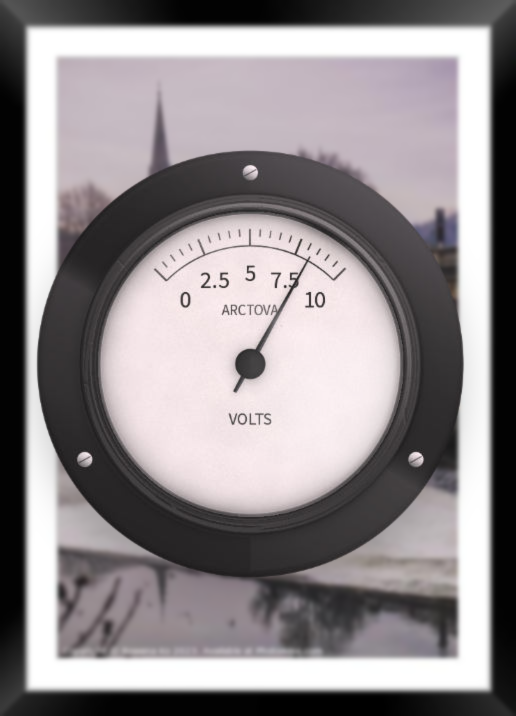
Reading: 8.25 V
